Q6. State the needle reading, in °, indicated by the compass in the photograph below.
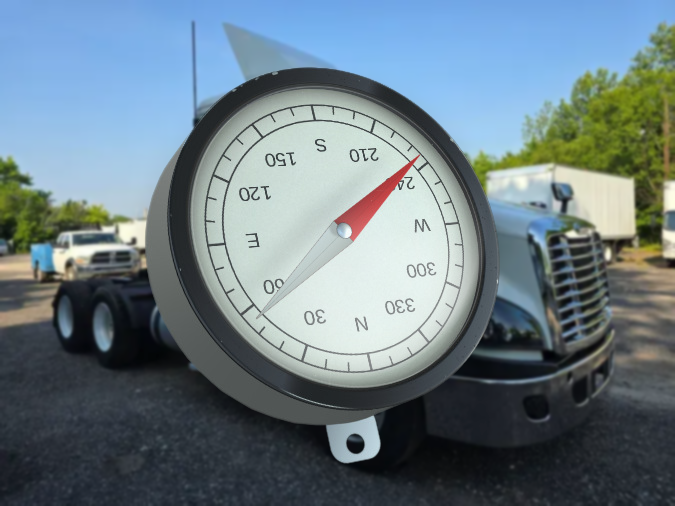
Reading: 235 °
